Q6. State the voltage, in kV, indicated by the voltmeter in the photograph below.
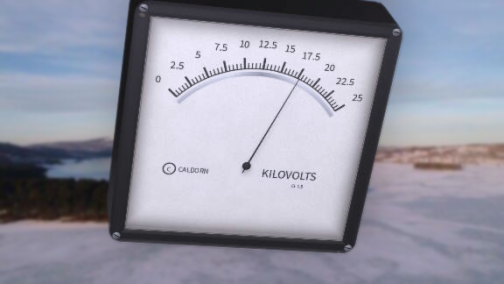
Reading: 17.5 kV
